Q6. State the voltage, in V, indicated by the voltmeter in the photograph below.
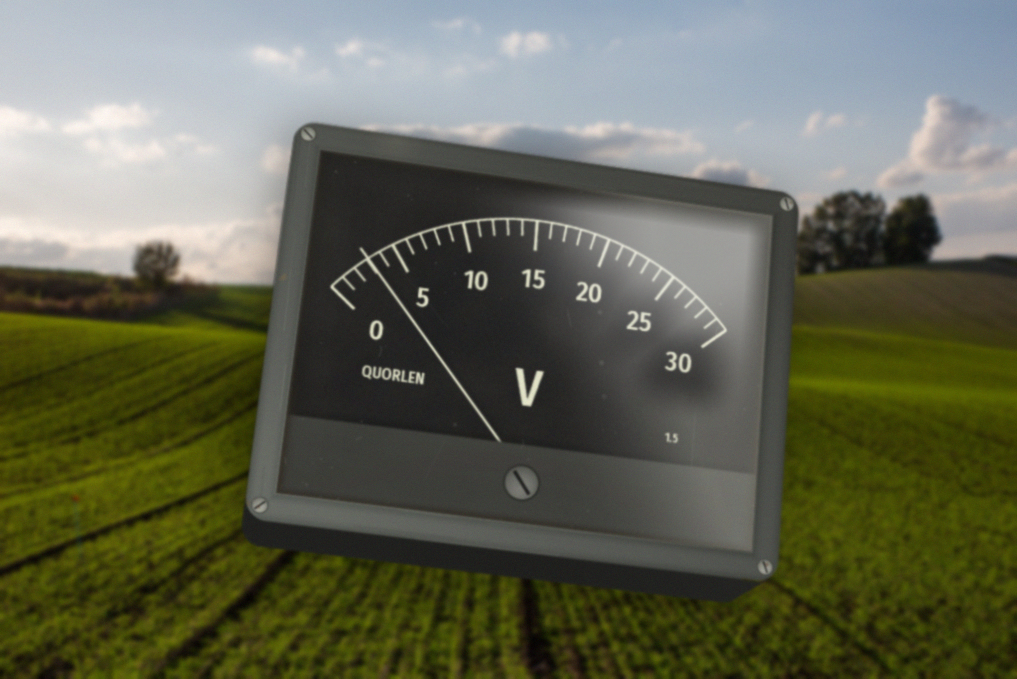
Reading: 3 V
